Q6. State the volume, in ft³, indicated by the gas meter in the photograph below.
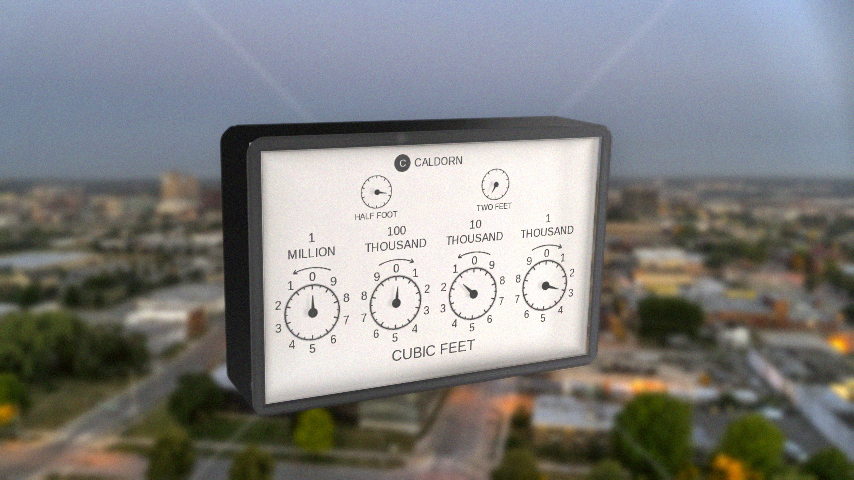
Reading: 1300 ft³
